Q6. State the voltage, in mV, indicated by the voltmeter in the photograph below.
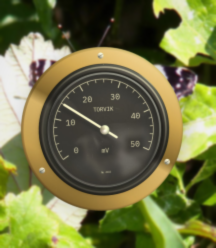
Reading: 14 mV
